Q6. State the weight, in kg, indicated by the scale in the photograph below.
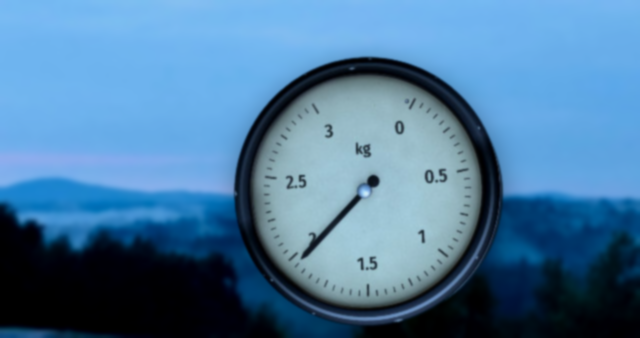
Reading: 1.95 kg
